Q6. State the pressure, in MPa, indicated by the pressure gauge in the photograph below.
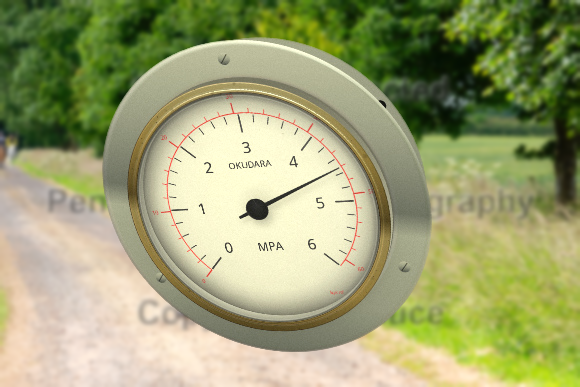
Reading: 4.5 MPa
